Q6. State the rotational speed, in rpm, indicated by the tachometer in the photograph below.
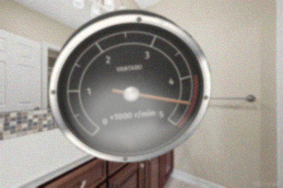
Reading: 4500 rpm
